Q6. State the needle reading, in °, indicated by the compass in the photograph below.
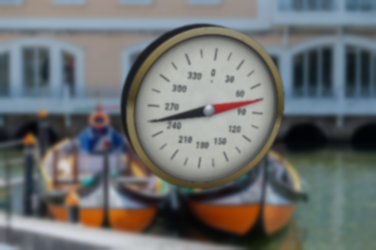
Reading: 75 °
